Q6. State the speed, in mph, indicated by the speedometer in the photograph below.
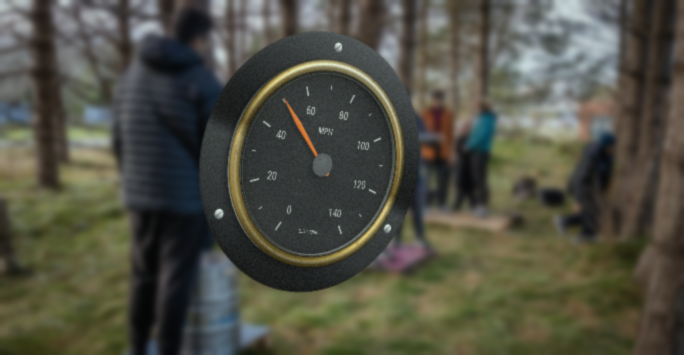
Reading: 50 mph
